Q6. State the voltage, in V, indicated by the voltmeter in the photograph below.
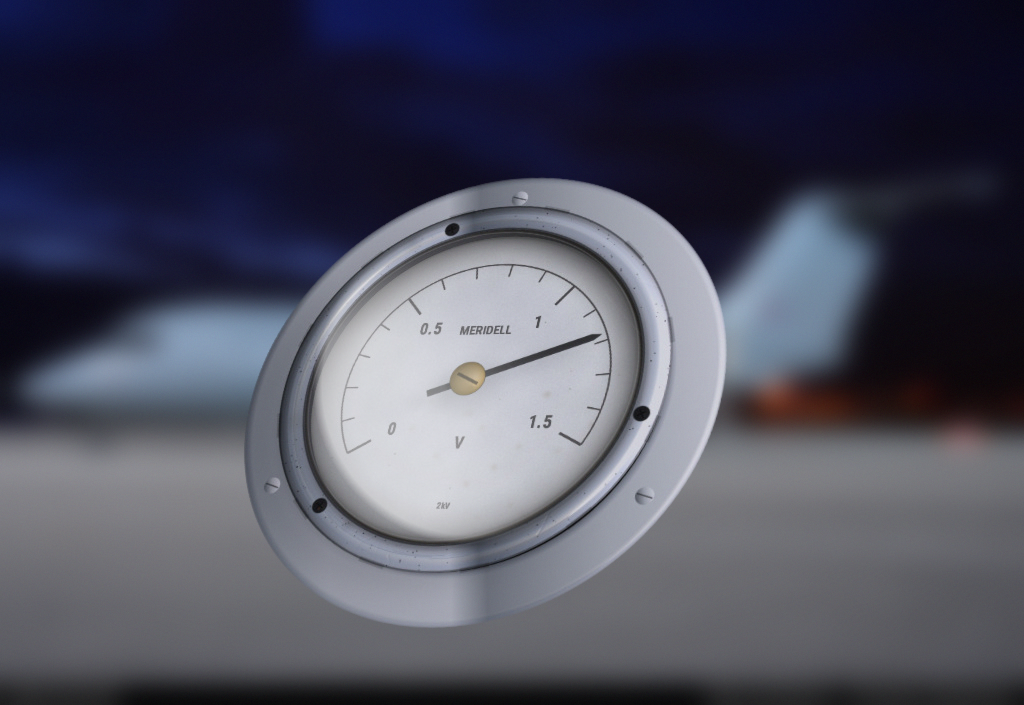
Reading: 1.2 V
